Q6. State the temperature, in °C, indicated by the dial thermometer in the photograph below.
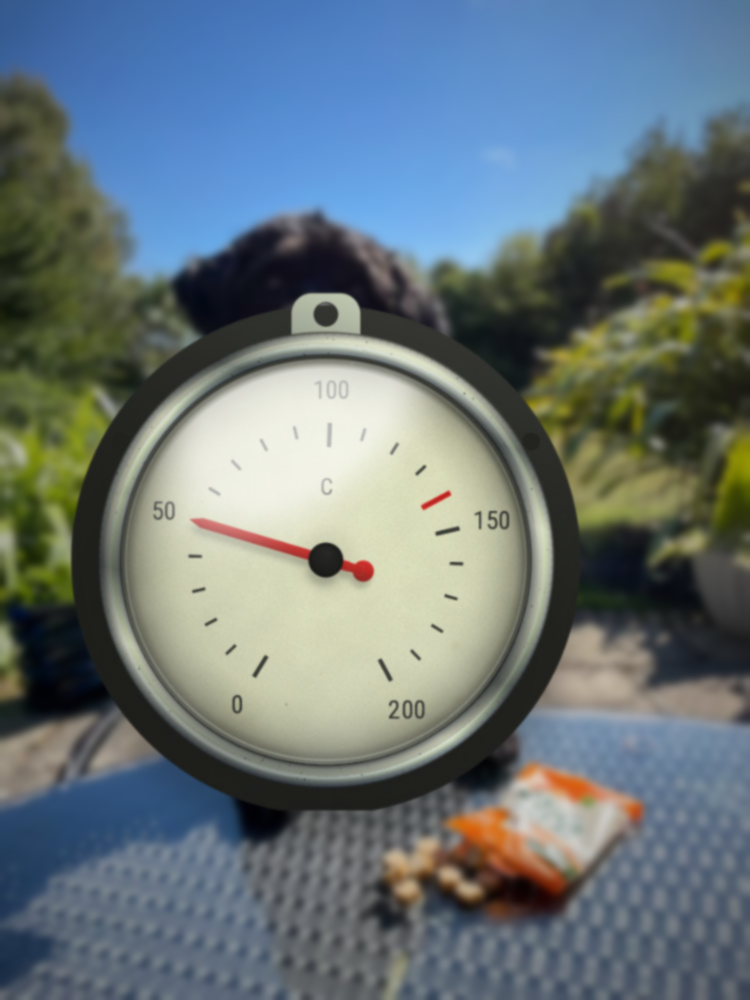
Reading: 50 °C
